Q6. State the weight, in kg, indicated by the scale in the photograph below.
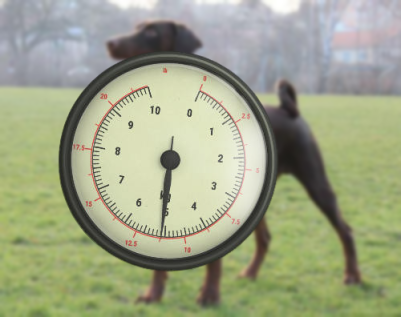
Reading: 5.1 kg
